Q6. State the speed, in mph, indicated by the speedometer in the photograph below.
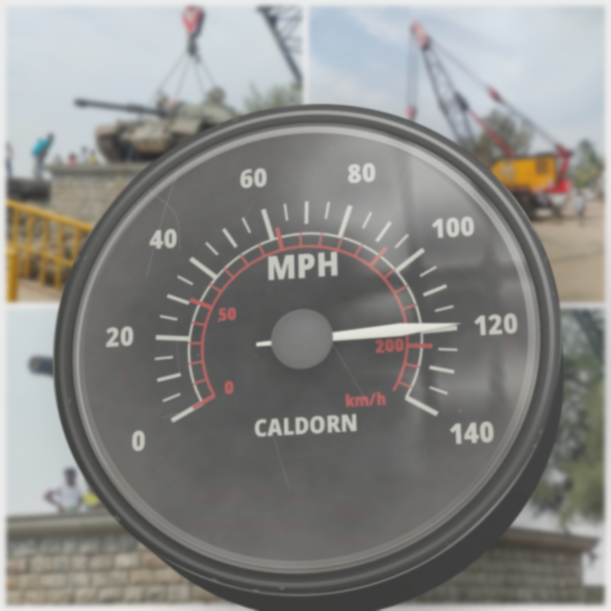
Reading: 120 mph
